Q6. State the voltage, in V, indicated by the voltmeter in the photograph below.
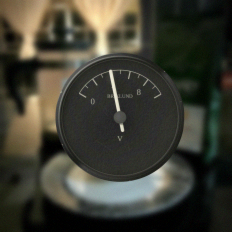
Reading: 4 V
